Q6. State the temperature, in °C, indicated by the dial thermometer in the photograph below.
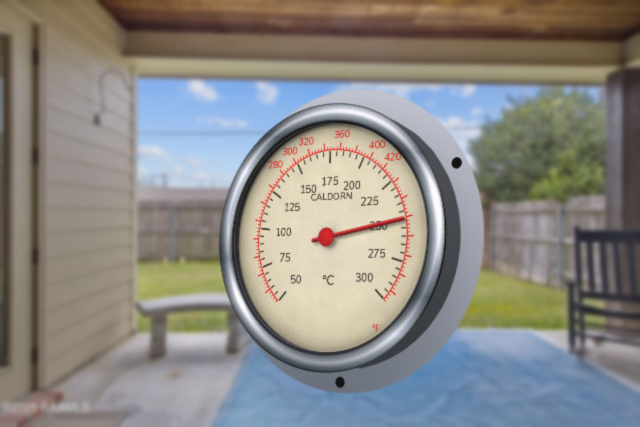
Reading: 250 °C
